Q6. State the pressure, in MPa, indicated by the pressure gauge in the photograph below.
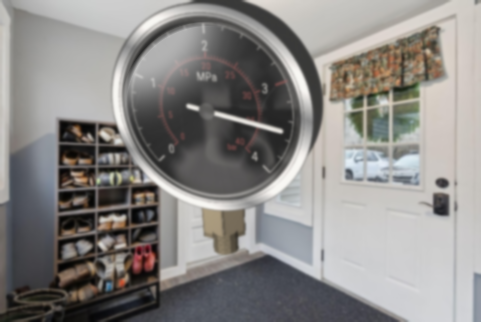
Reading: 3.5 MPa
